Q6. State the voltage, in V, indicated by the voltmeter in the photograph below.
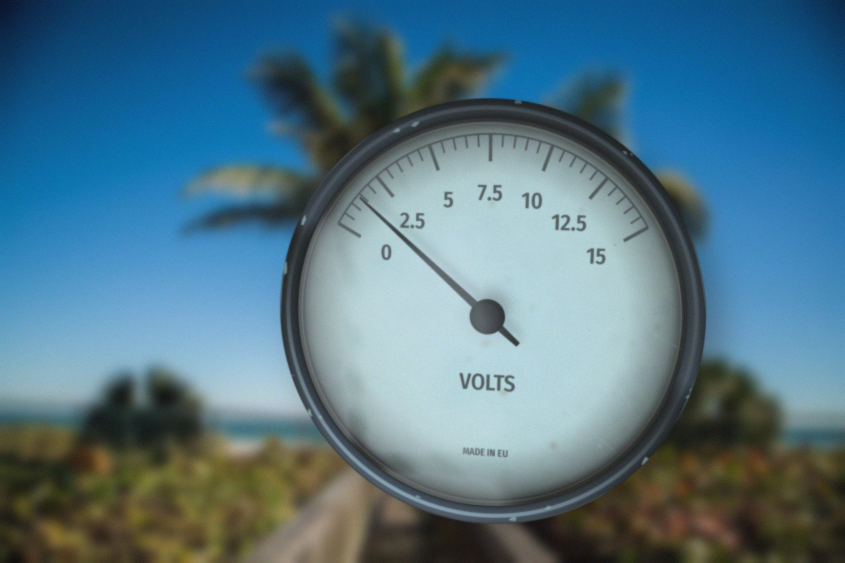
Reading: 1.5 V
